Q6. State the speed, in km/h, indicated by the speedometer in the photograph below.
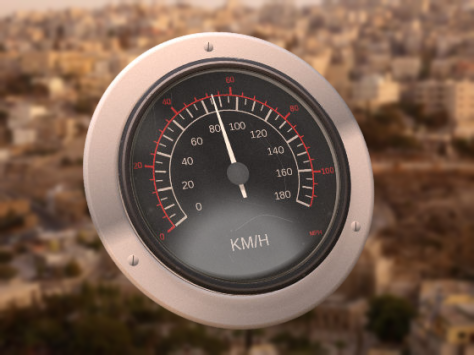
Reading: 85 km/h
